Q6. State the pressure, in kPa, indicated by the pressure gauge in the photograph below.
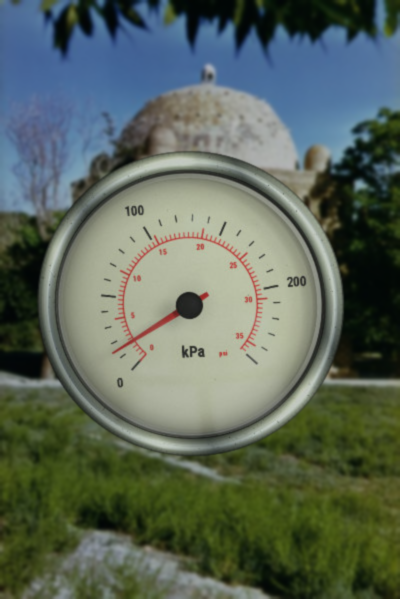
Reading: 15 kPa
